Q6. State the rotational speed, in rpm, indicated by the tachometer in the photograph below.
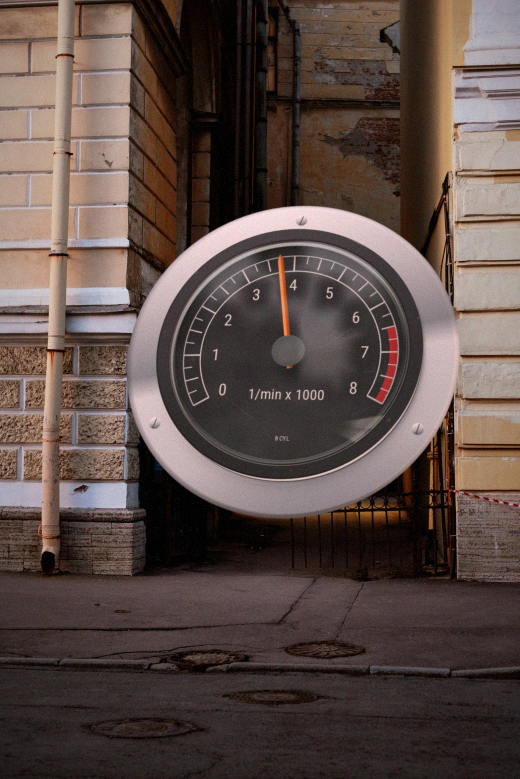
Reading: 3750 rpm
